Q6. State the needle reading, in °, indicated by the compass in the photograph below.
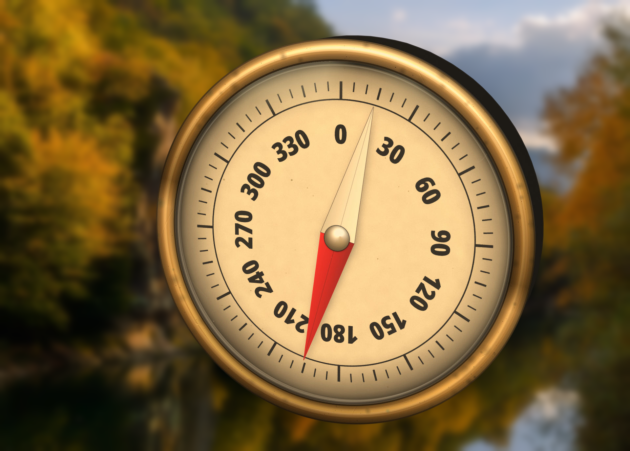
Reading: 195 °
